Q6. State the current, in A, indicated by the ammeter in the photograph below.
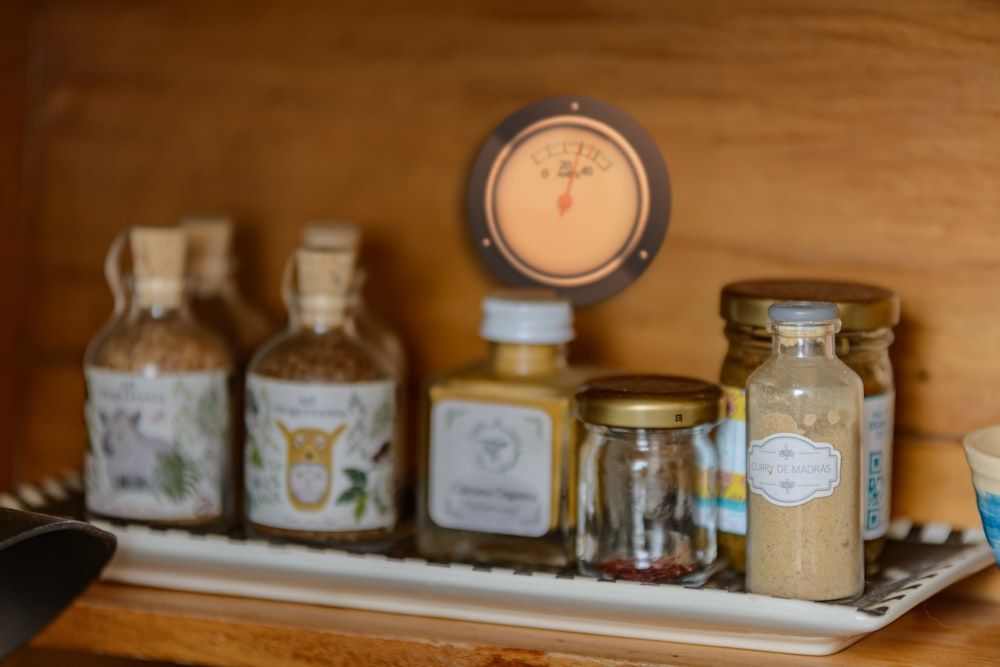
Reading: 30 A
